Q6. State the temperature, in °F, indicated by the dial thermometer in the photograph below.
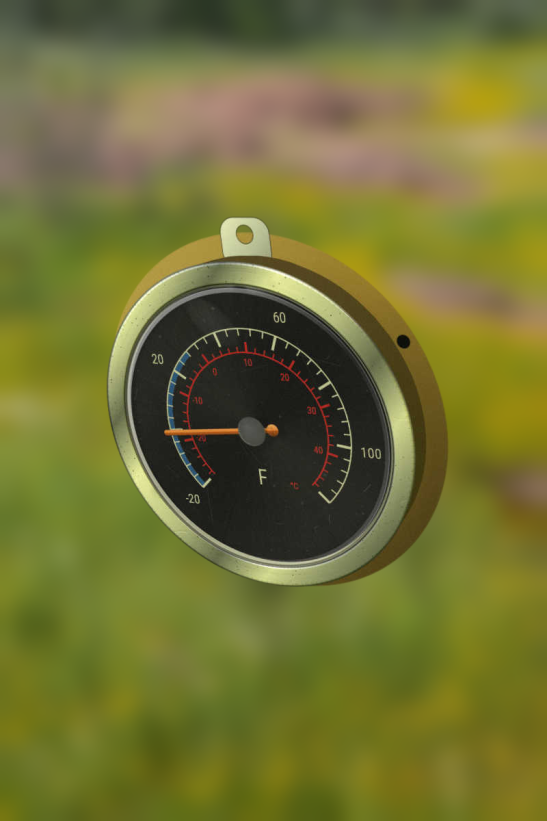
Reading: 0 °F
